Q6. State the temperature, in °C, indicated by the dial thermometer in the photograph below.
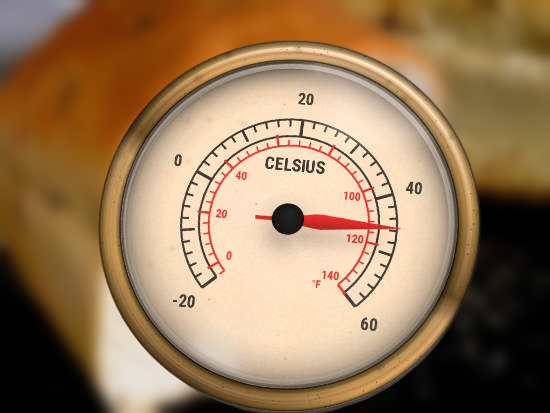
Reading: 46 °C
